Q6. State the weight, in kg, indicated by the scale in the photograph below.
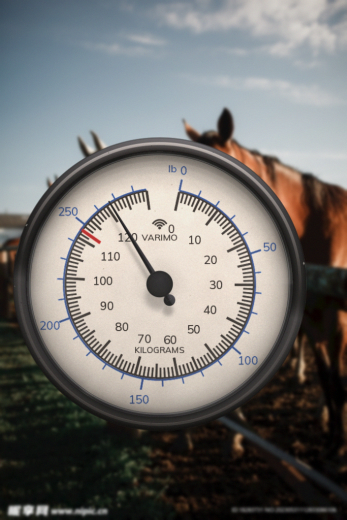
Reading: 121 kg
